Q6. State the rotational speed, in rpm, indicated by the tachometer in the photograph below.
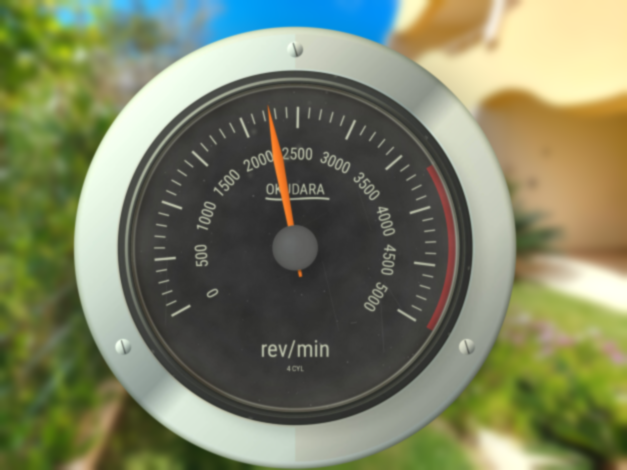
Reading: 2250 rpm
